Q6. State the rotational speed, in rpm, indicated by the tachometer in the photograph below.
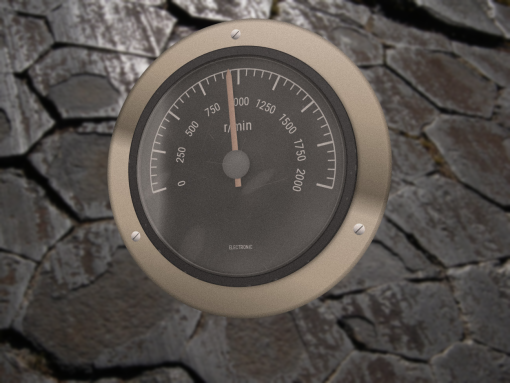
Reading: 950 rpm
